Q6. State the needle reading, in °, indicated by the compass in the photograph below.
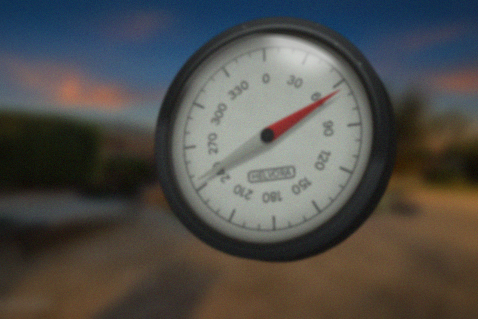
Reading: 65 °
